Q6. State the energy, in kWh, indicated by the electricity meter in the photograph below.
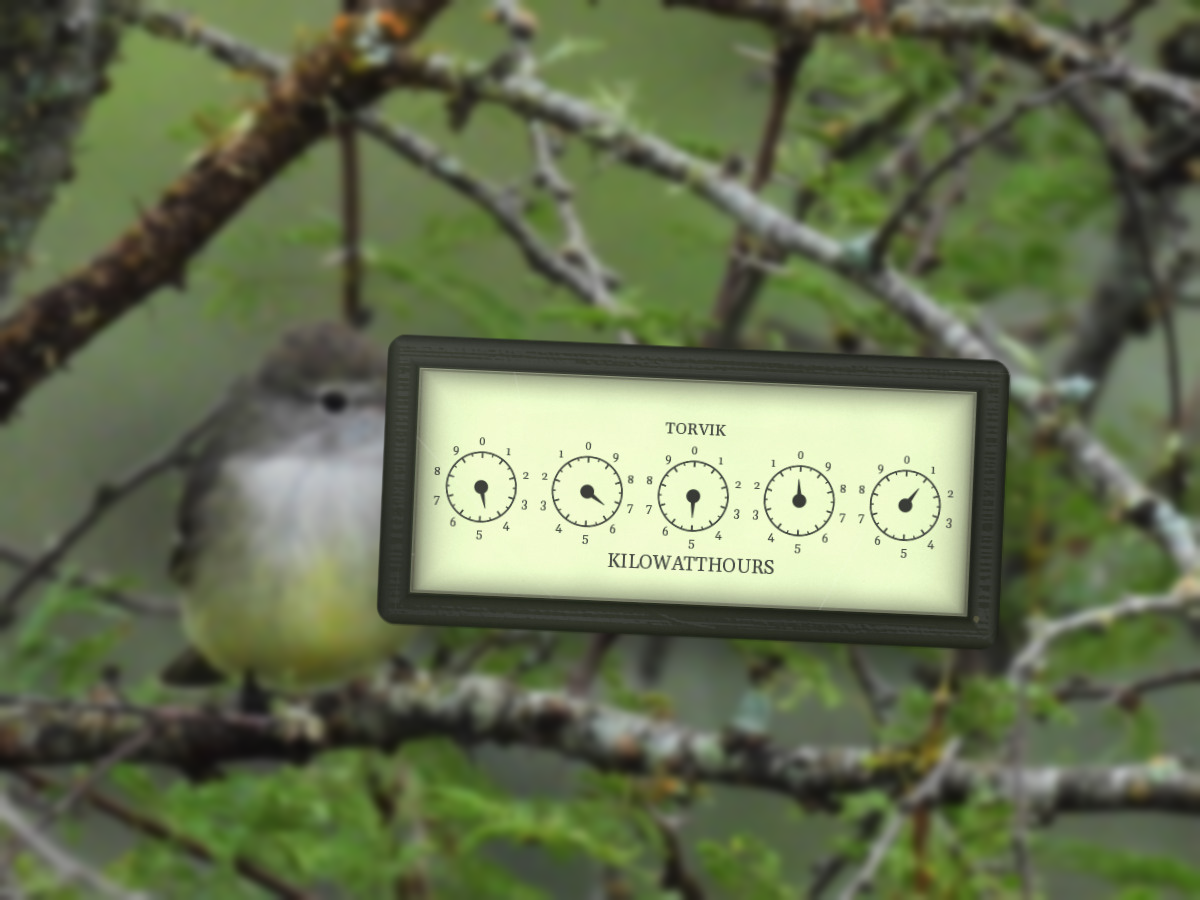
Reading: 46501 kWh
